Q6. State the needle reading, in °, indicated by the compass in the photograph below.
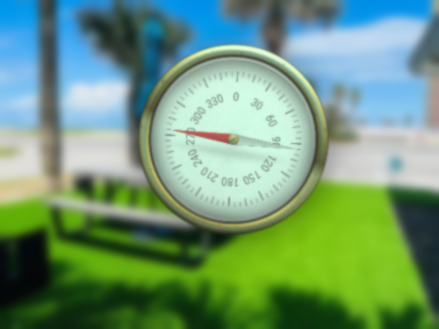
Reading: 275 °
